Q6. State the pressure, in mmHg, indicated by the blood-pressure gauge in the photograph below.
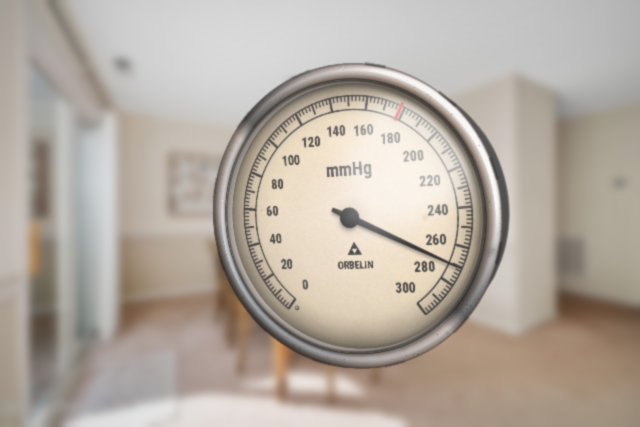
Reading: 270 mmHg
